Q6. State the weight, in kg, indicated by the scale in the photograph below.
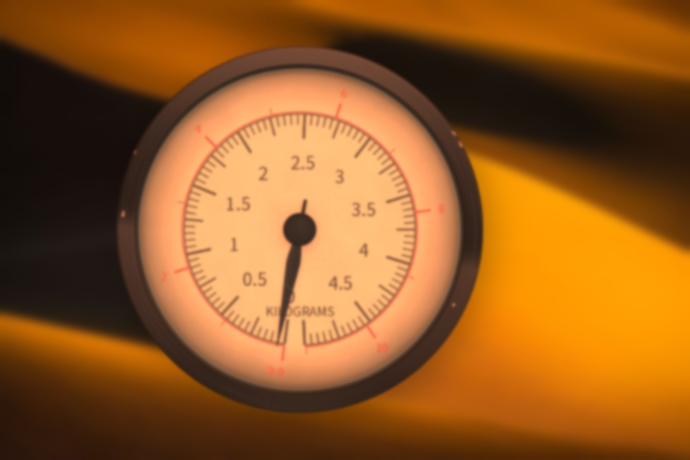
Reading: 0.05 kg
